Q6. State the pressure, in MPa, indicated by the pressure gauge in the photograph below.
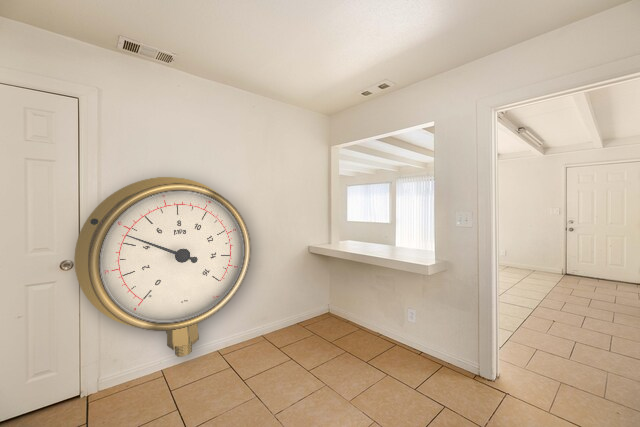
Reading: 4.5 MPa
